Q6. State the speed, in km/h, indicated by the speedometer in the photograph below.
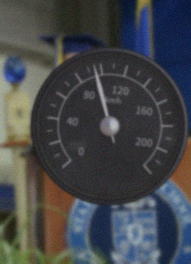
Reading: 95 km/h
